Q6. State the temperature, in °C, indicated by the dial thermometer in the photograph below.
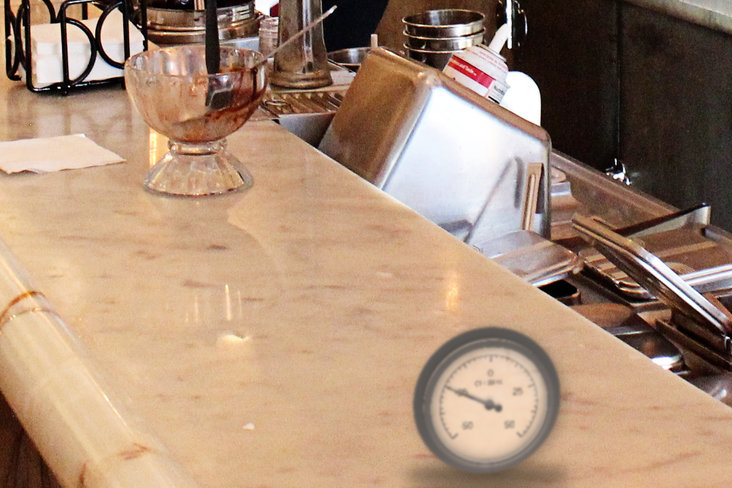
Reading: -25 °C
